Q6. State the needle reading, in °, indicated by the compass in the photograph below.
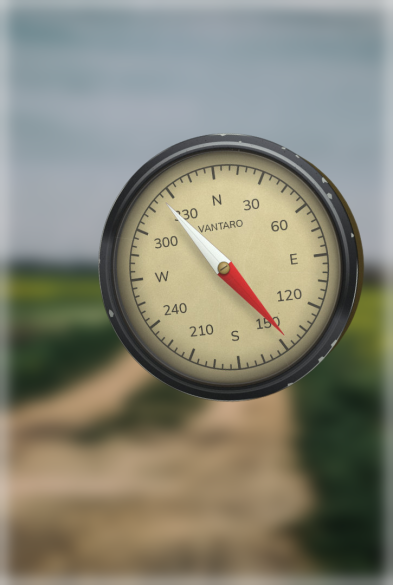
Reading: 145 °
